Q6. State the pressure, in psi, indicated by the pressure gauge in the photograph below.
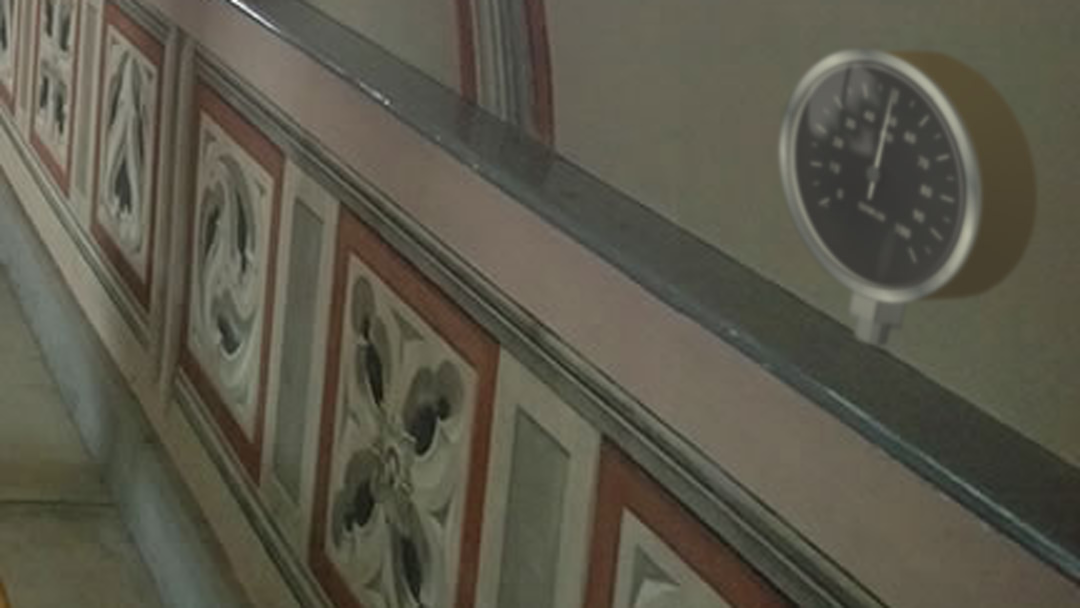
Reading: 50 psi
